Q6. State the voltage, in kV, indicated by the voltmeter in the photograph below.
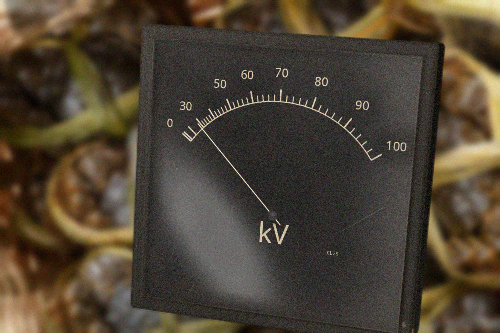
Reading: 30 kV
